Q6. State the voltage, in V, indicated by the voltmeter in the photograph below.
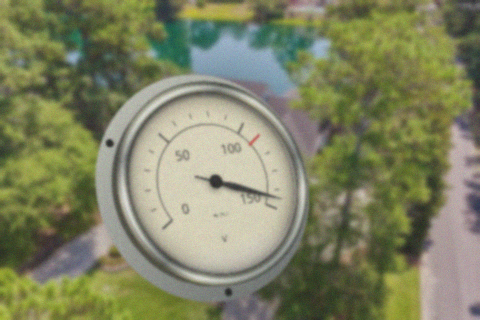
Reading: 145 V
